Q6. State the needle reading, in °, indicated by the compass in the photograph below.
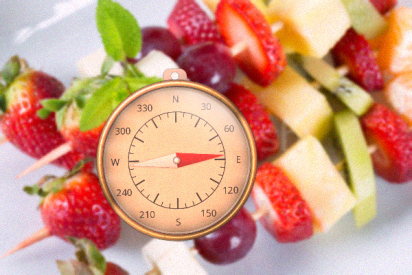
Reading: 85 °
